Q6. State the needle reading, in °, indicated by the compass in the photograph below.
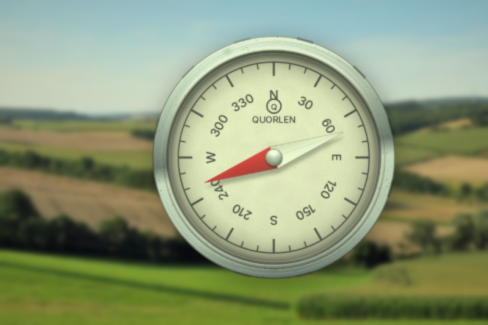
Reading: 250 °
